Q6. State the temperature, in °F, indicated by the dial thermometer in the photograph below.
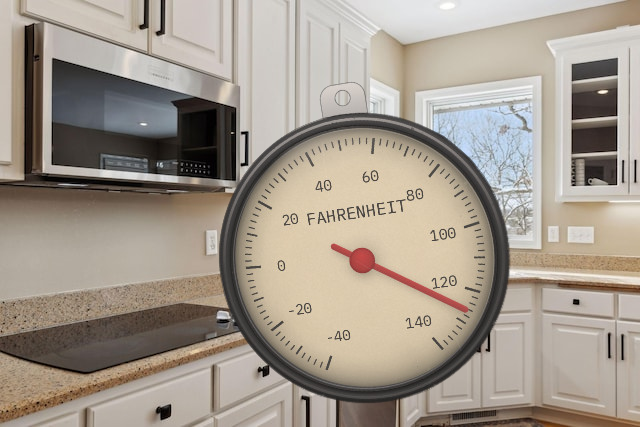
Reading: 126 °F
